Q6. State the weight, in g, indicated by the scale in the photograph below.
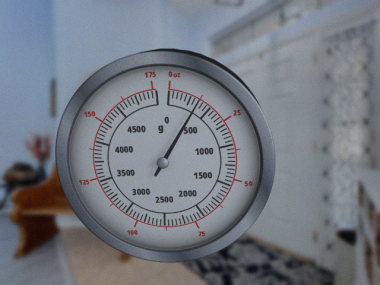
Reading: 350 g
